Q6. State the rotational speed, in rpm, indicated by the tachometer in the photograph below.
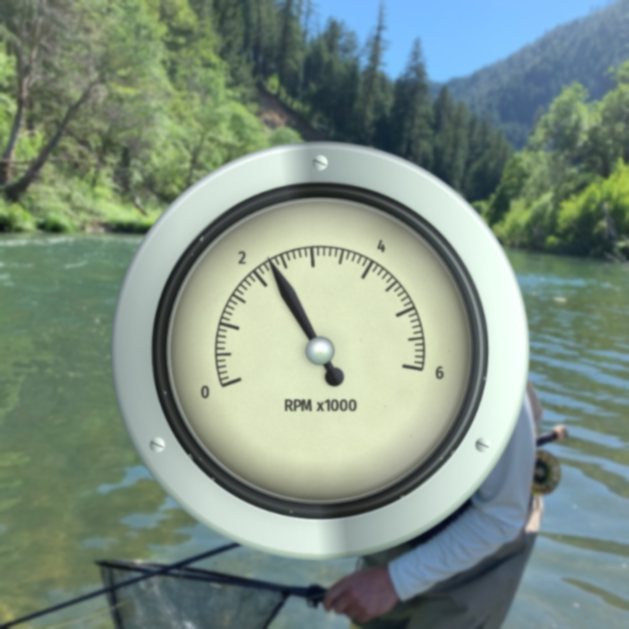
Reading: 2300 rpm
